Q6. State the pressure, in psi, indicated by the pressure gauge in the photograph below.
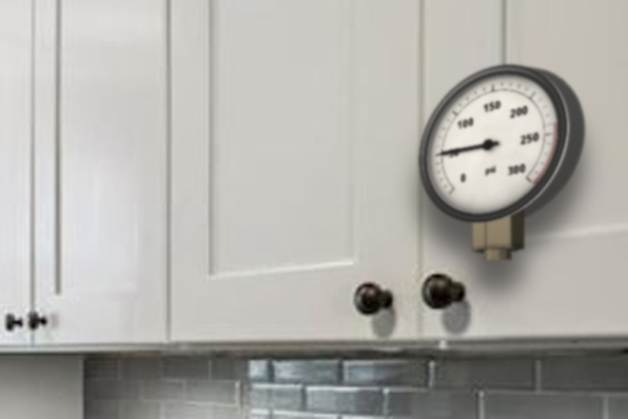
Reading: 50 psi
